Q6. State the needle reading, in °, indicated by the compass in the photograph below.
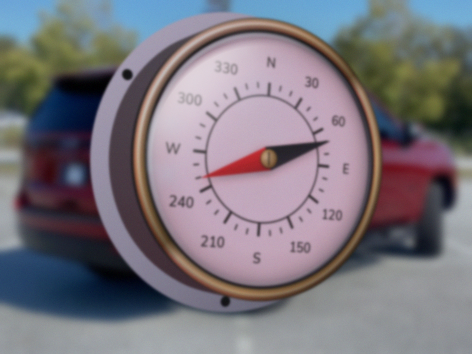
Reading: 250 °
